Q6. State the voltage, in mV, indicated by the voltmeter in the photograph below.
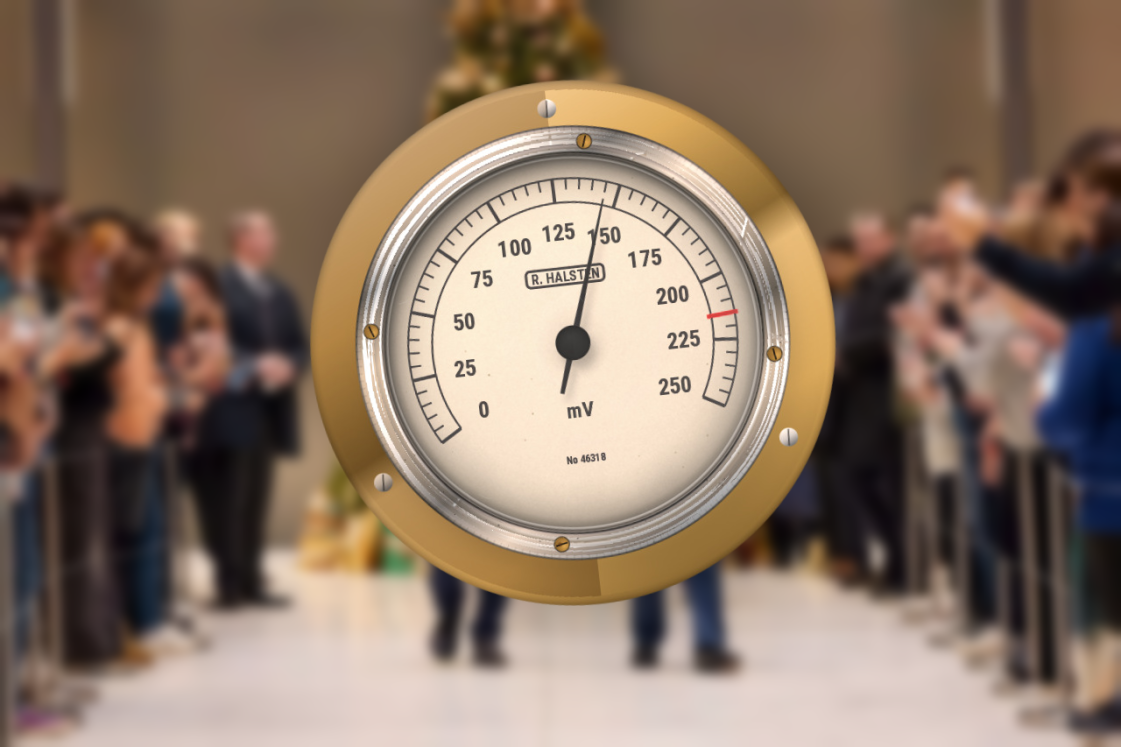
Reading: 145 mV
